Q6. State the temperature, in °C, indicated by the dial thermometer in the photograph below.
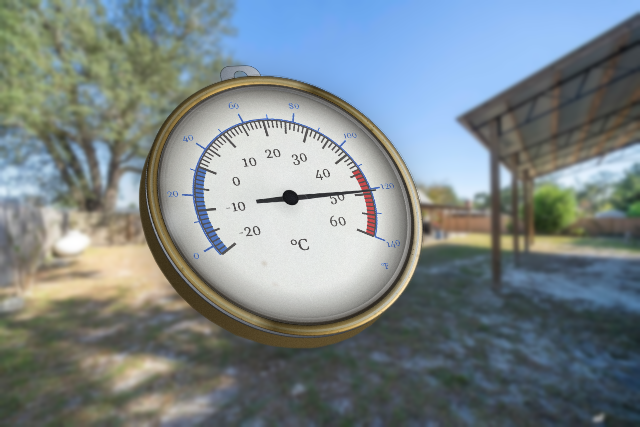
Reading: 50 °C
